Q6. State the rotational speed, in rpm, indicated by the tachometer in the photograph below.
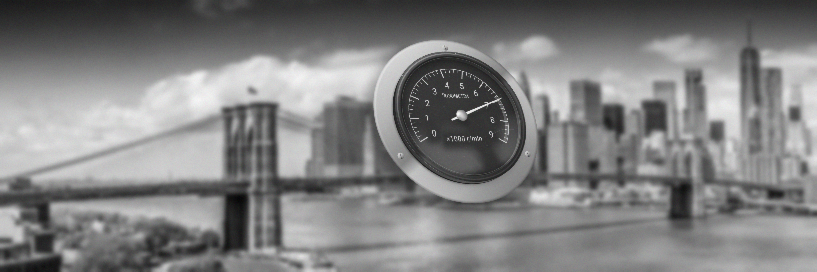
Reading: 7000 rpm
